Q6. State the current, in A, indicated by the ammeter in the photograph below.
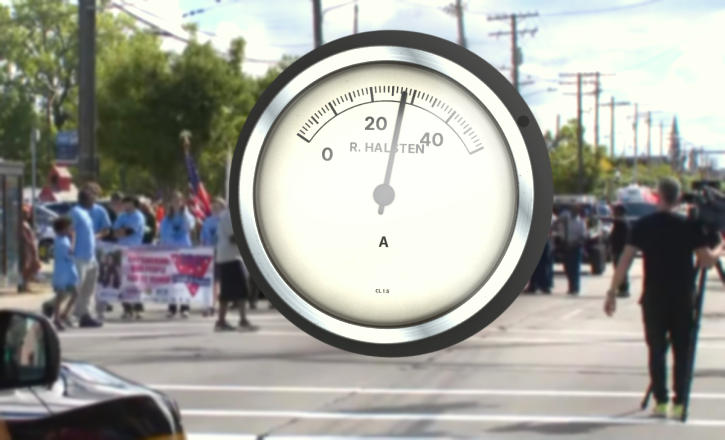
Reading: 28 A
